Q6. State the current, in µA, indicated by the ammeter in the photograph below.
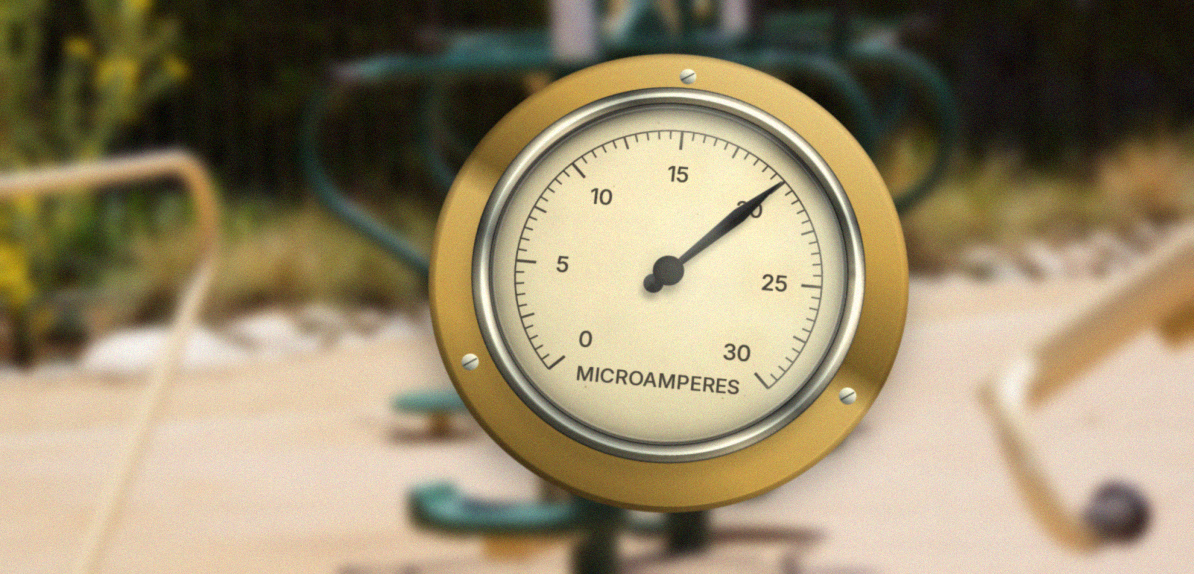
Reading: 20 µA
